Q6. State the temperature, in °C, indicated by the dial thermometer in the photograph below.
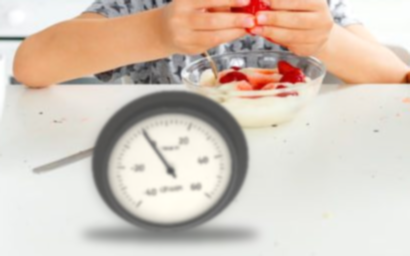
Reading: 0 °C
